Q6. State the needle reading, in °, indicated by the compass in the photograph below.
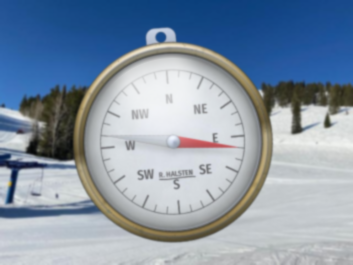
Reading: 100 °
